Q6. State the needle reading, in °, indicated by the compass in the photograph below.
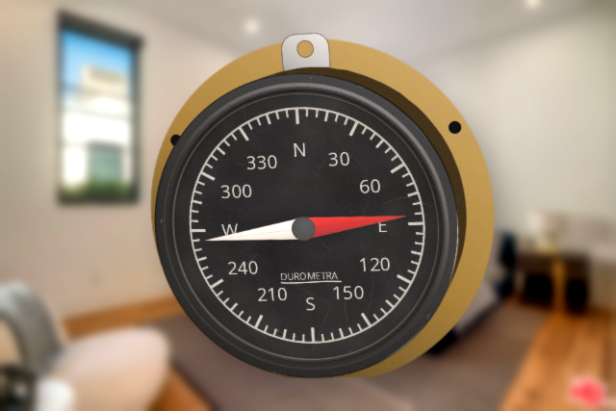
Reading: 85 °
